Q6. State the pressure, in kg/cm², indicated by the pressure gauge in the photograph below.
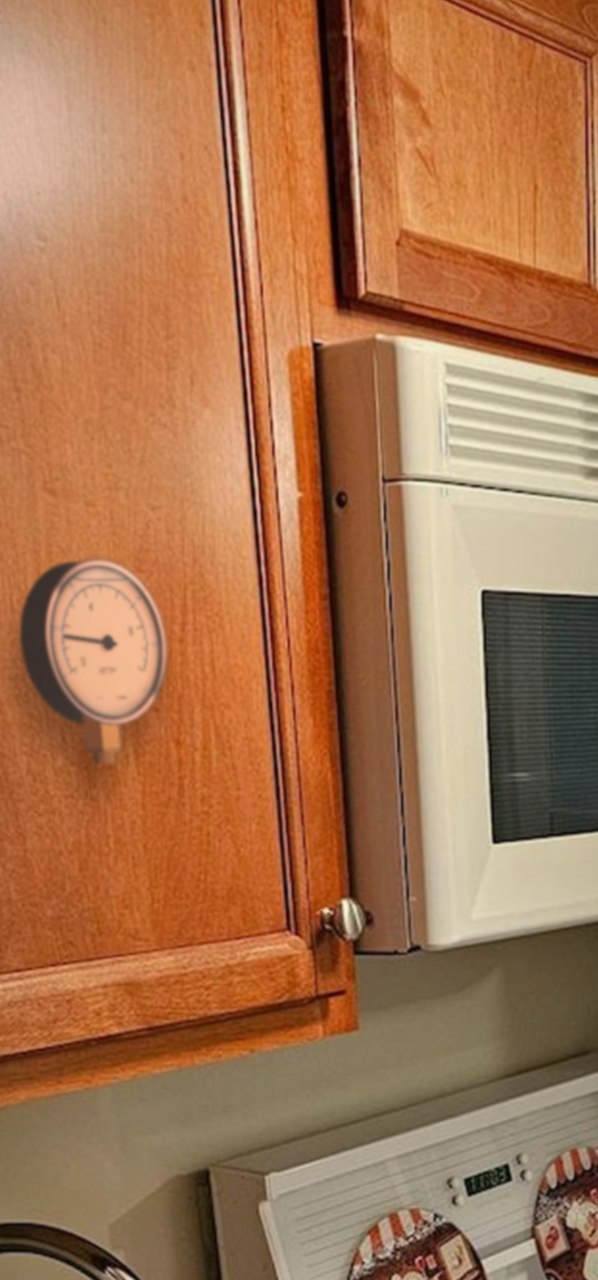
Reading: 1.5 kg/cm²
